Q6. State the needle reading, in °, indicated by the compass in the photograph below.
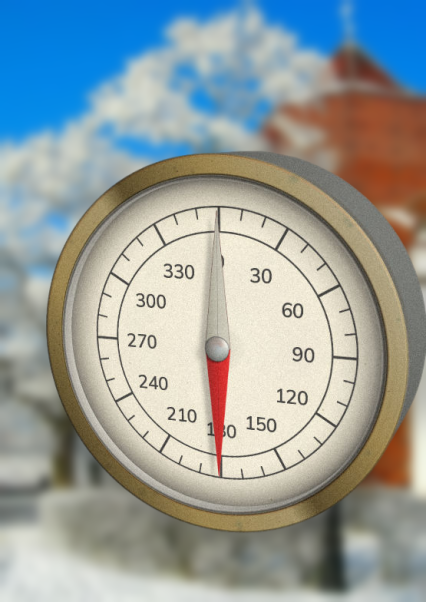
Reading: 180 °
